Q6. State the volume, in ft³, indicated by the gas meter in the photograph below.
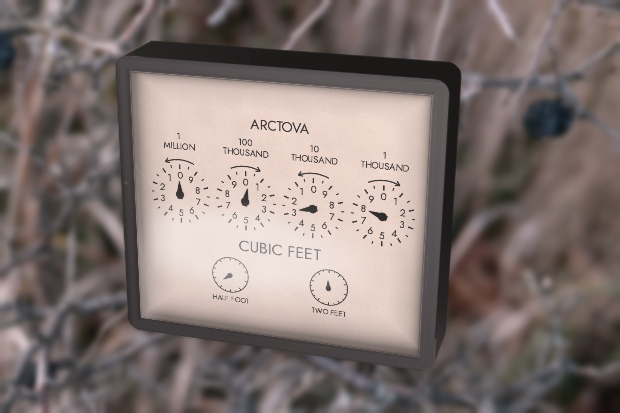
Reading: 2800 ft³
